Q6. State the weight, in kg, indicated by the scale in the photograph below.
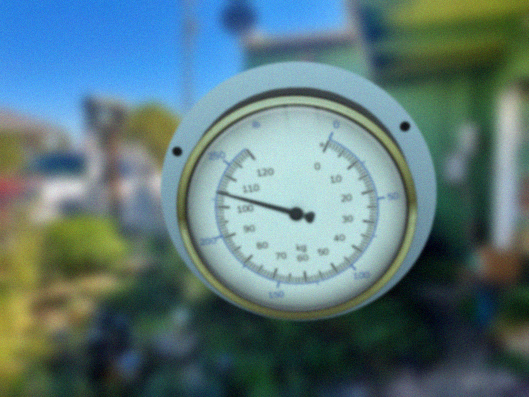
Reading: 105 kg
